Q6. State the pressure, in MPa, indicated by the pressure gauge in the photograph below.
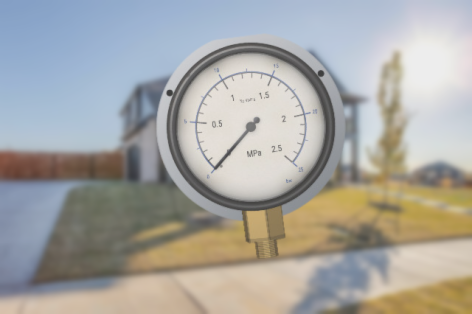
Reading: 0 MPa
